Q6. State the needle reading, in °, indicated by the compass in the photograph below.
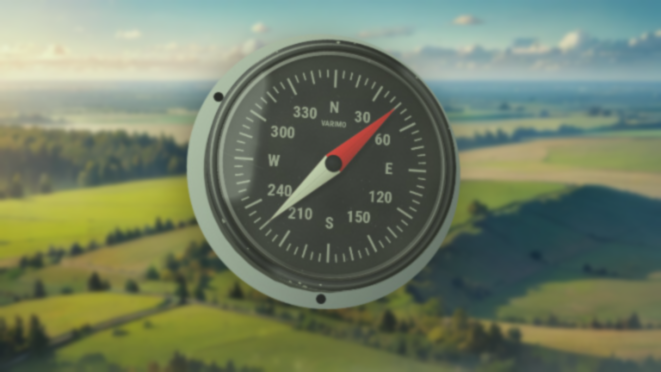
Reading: 45 °
